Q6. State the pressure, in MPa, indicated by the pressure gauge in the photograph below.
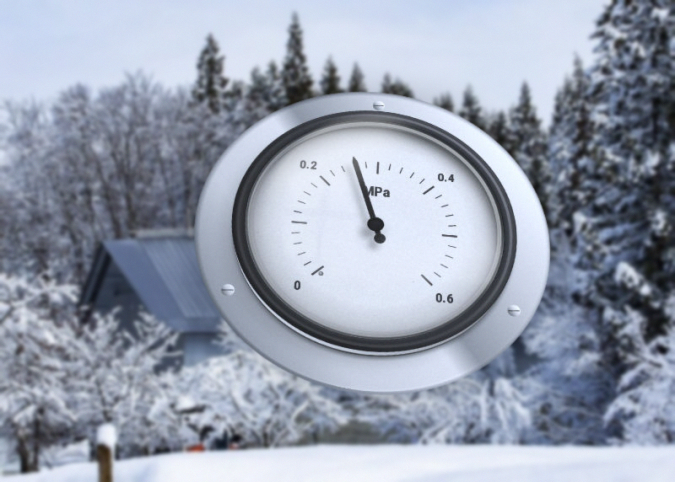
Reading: 0.26 MPa
